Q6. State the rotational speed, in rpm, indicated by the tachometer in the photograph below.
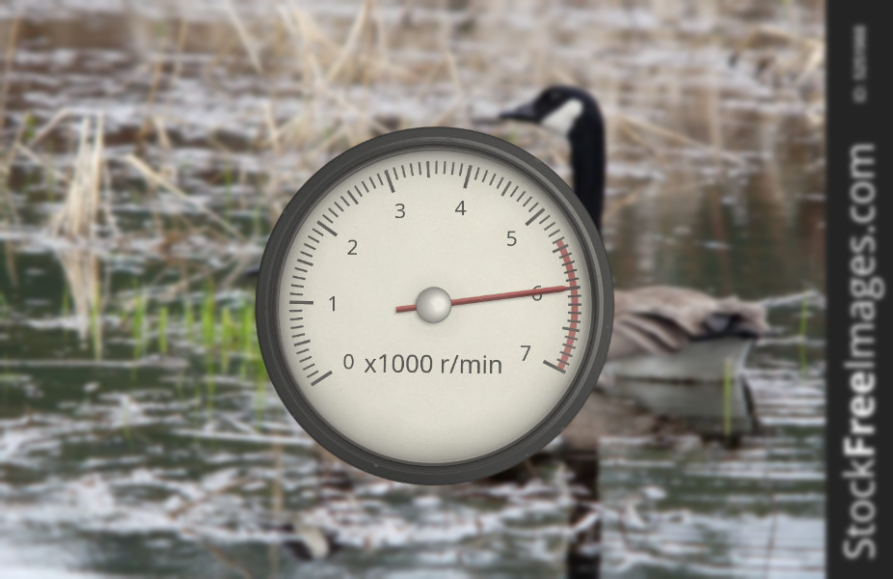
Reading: 6000 rpm
